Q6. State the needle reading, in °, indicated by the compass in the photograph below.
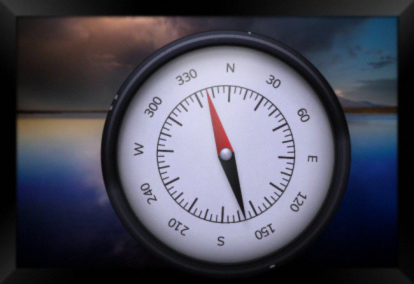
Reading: 340 °
